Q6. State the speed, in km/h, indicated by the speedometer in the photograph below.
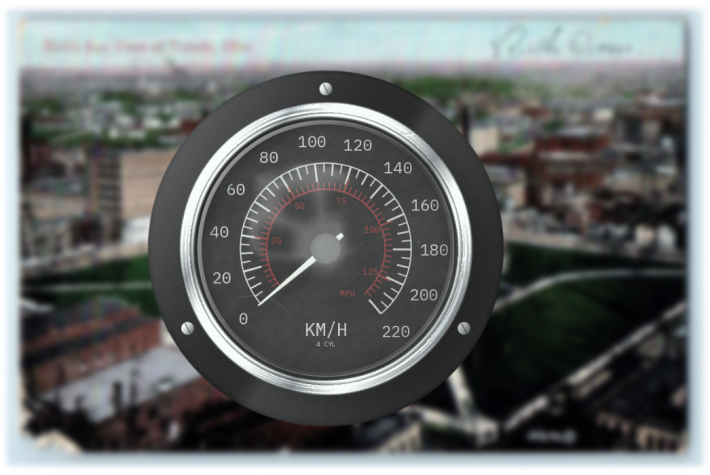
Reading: 0 km/h
